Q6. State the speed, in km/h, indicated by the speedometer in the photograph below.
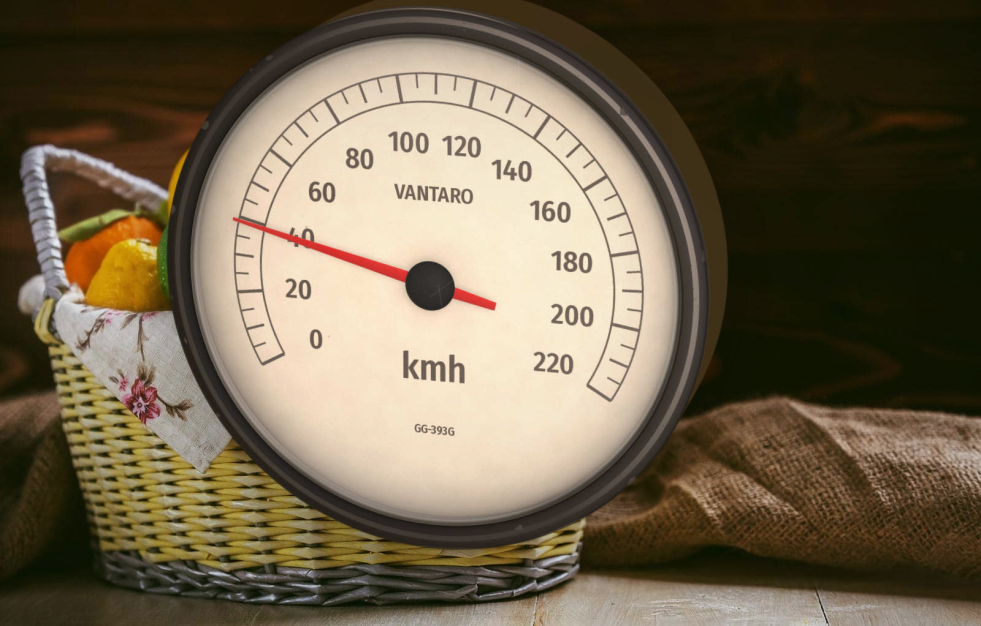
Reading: 40 km/h
